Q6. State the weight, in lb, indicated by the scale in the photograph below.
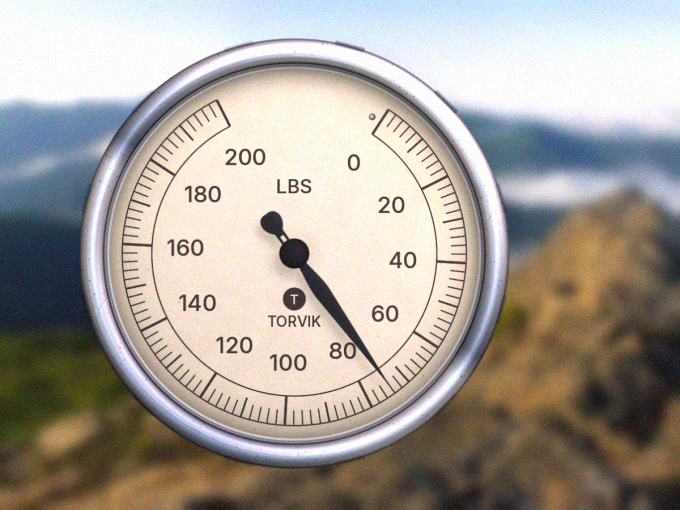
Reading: 74 lb
